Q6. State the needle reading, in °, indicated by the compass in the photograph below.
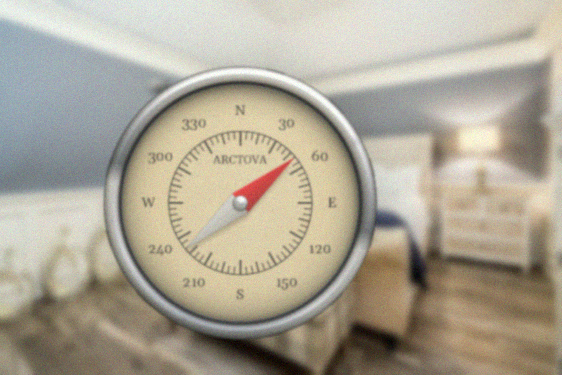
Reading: 50 °
